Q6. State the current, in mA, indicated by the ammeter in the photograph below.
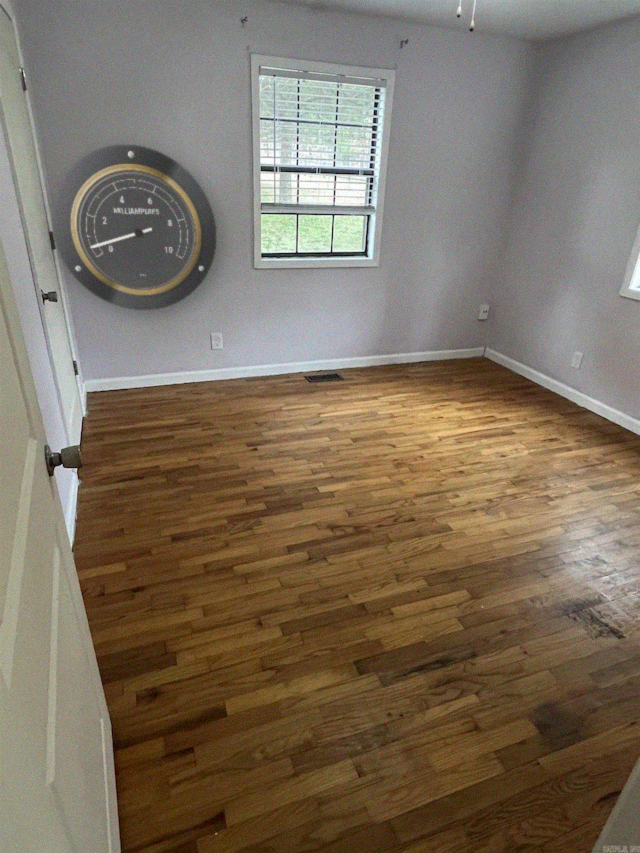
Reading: 0.5 mA
